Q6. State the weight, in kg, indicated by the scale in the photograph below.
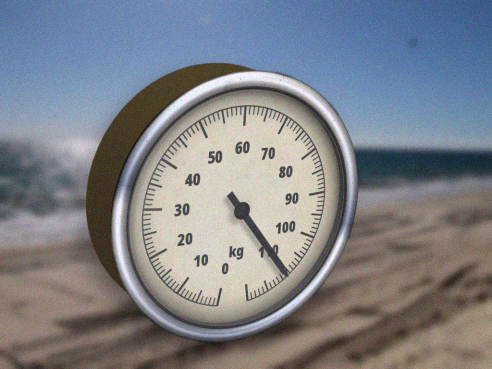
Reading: 110 kg
